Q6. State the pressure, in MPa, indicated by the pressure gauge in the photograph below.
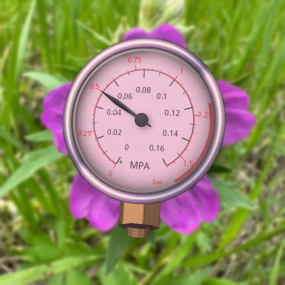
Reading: 0.05 MPa
